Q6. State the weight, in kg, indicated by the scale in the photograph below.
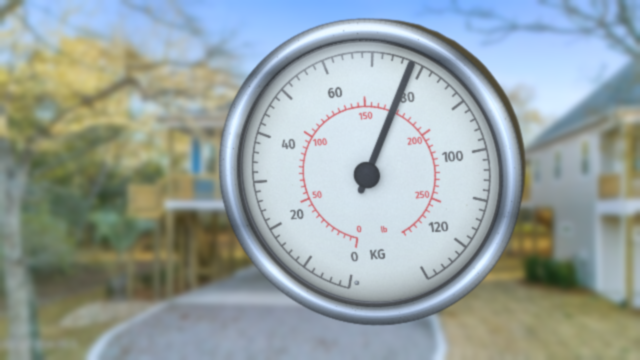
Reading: 78 kg
